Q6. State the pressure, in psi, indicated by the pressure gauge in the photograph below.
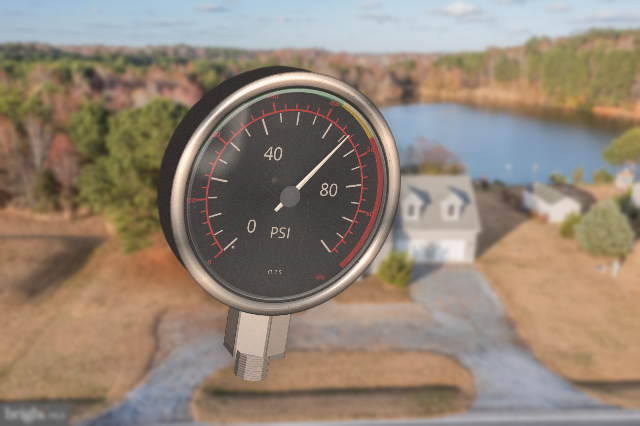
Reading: 65 psi
